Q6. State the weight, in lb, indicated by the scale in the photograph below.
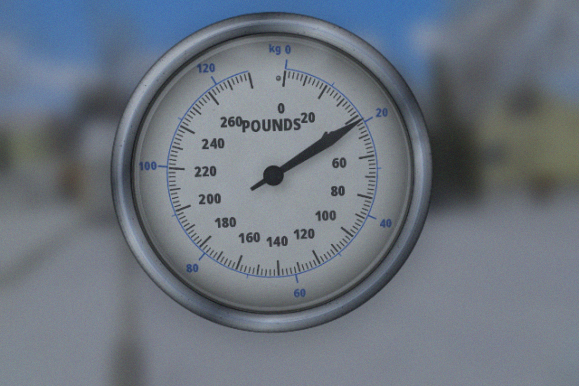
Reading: 42 lb
